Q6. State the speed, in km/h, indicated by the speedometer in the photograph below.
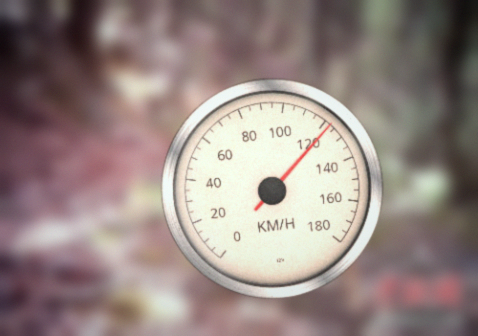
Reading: 122.5 km/h
